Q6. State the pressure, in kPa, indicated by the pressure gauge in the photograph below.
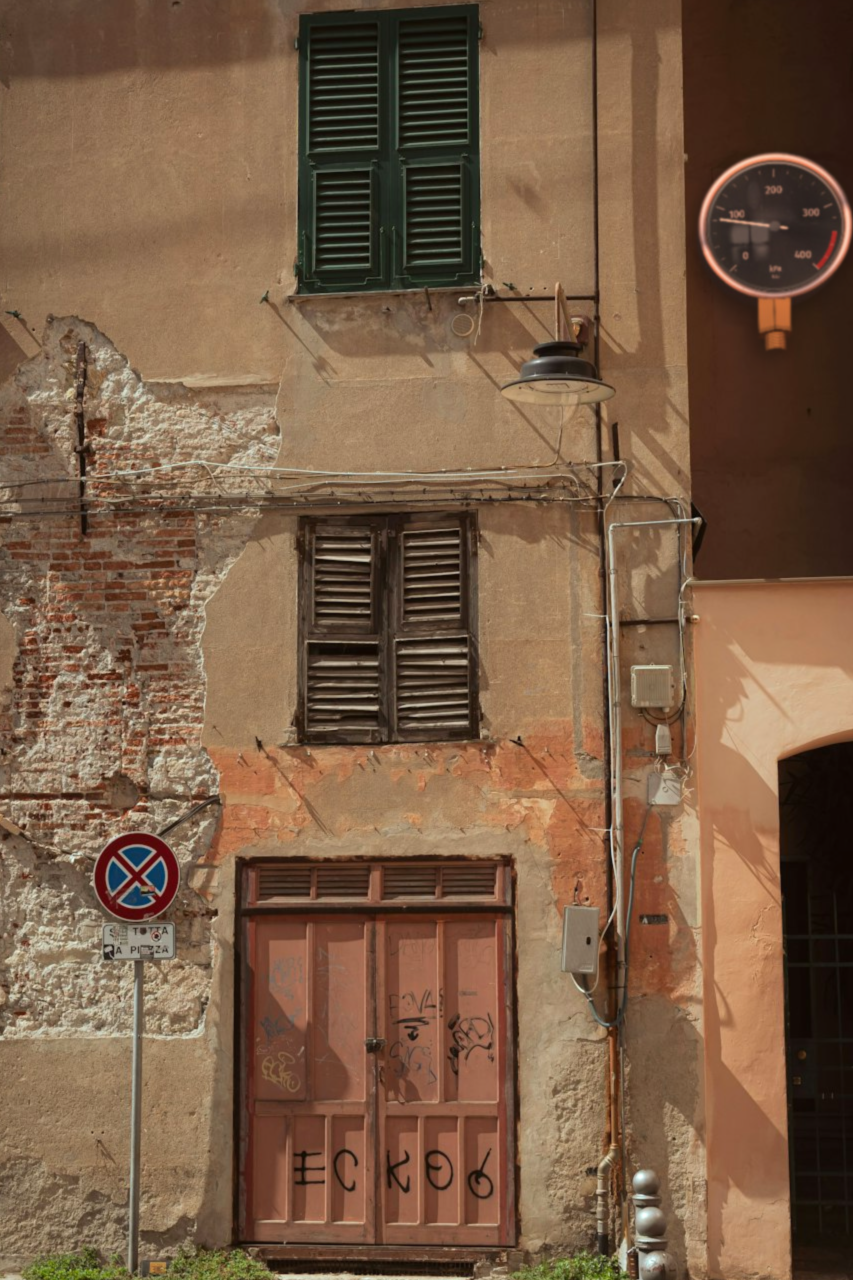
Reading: 80 kPa
